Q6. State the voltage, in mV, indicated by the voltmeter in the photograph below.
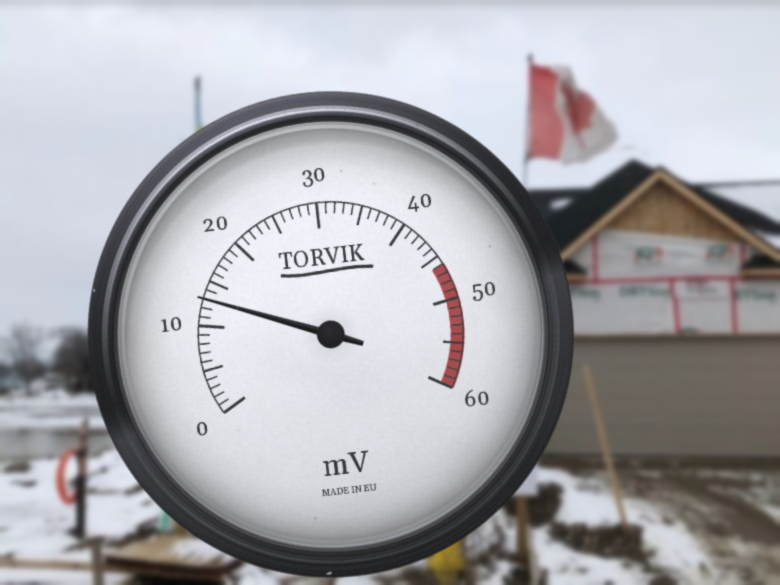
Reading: 13 mV
